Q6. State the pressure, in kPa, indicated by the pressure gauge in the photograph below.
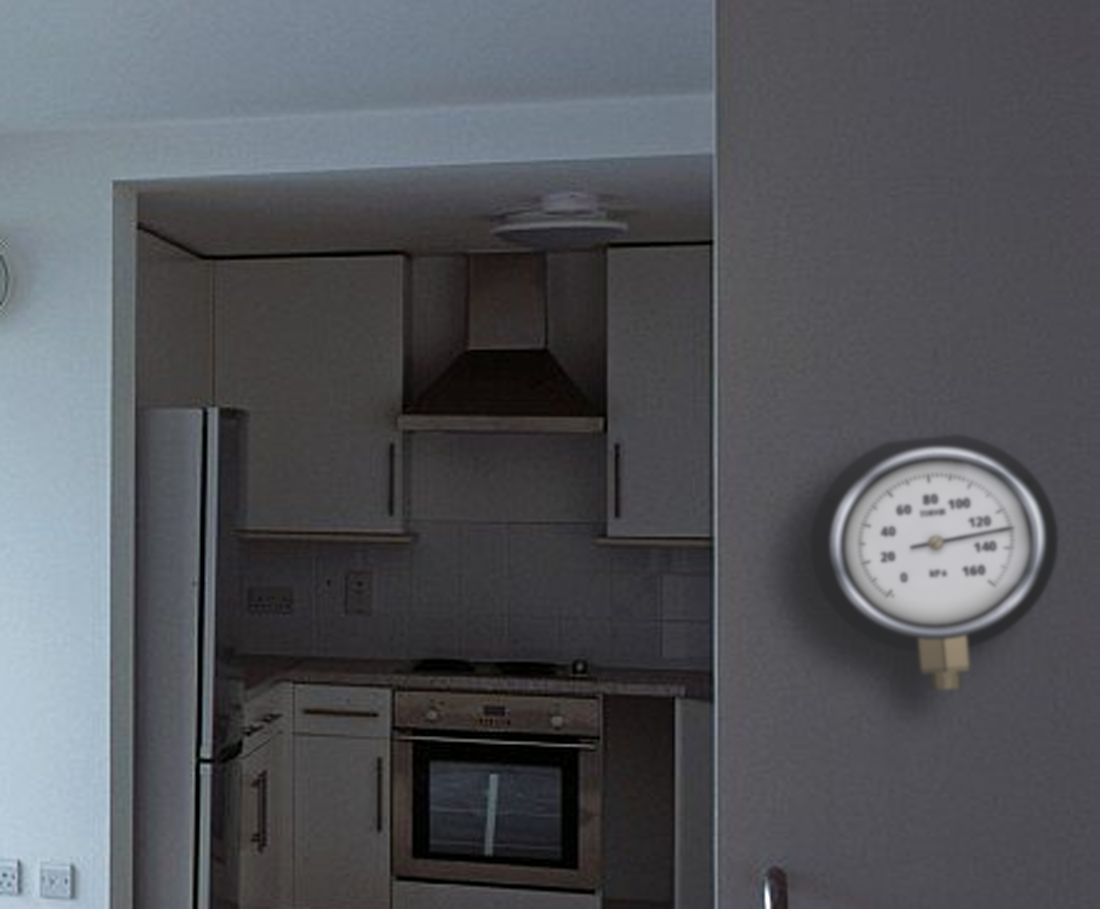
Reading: 130 kPa
